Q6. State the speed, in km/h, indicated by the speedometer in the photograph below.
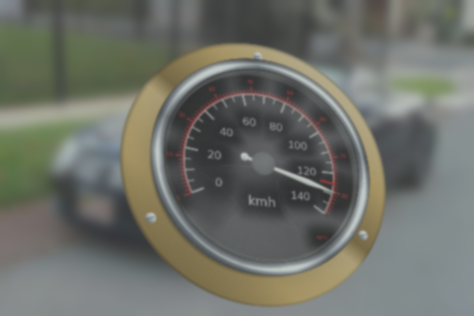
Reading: 130 km/h
